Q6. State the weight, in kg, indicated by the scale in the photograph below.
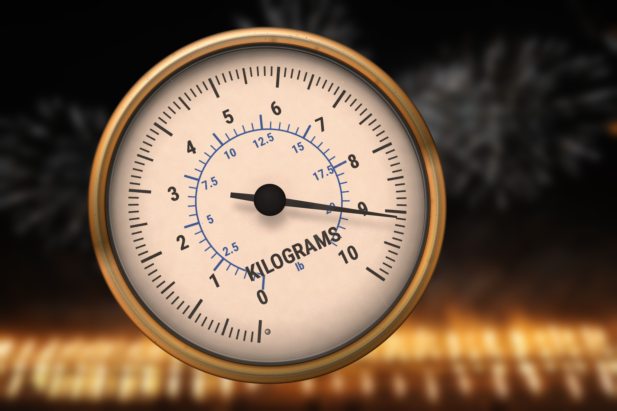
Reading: 9.1 kg
